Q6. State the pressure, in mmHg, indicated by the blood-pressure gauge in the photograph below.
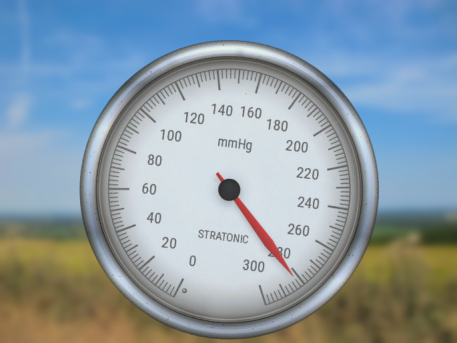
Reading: 282 mmHg
